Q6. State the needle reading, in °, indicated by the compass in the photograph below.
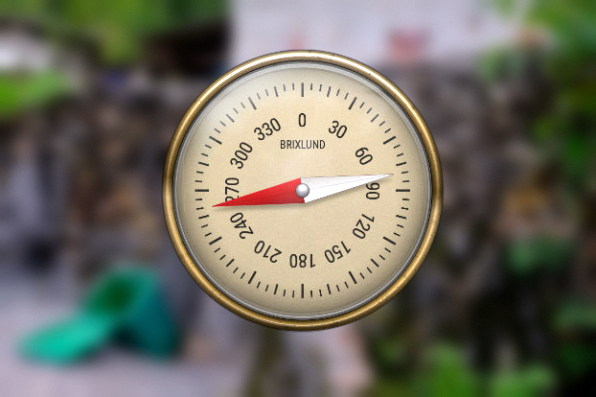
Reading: 260 °
